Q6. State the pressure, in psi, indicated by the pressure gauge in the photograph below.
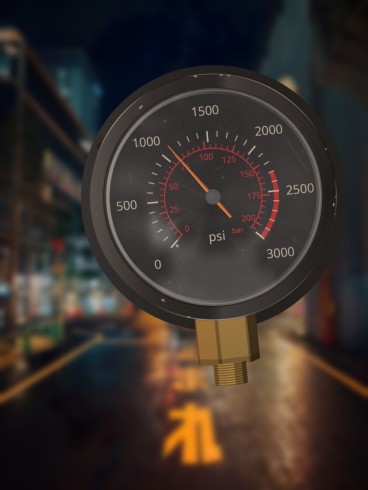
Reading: 1100 psi
